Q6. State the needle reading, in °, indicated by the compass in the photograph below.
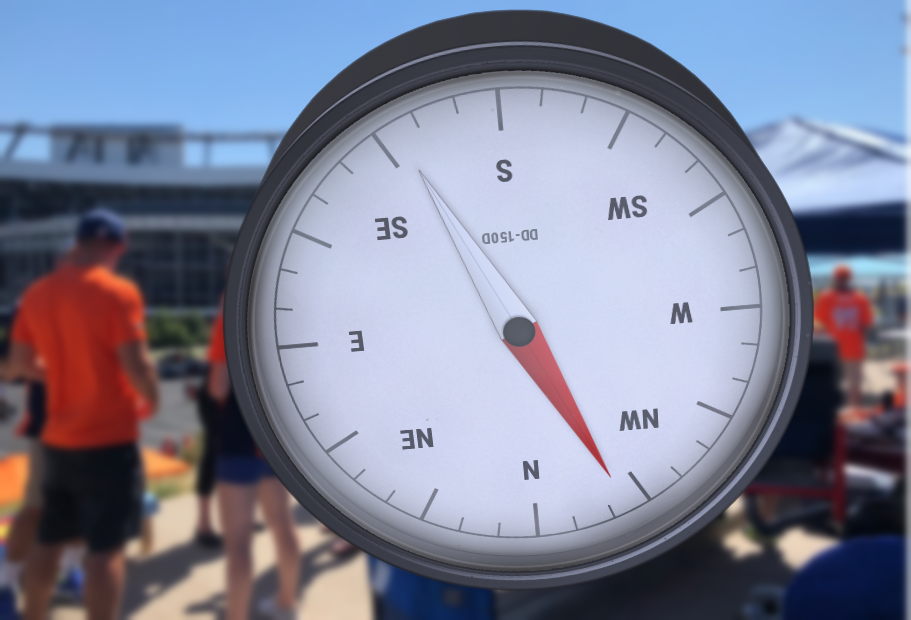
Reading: 335 °
